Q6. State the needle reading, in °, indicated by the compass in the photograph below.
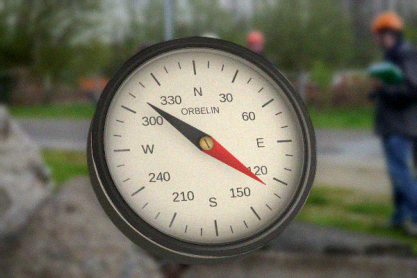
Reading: 130 °
